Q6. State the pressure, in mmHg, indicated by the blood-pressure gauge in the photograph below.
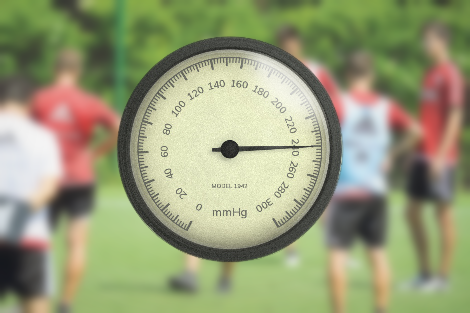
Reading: 240 mmHg
